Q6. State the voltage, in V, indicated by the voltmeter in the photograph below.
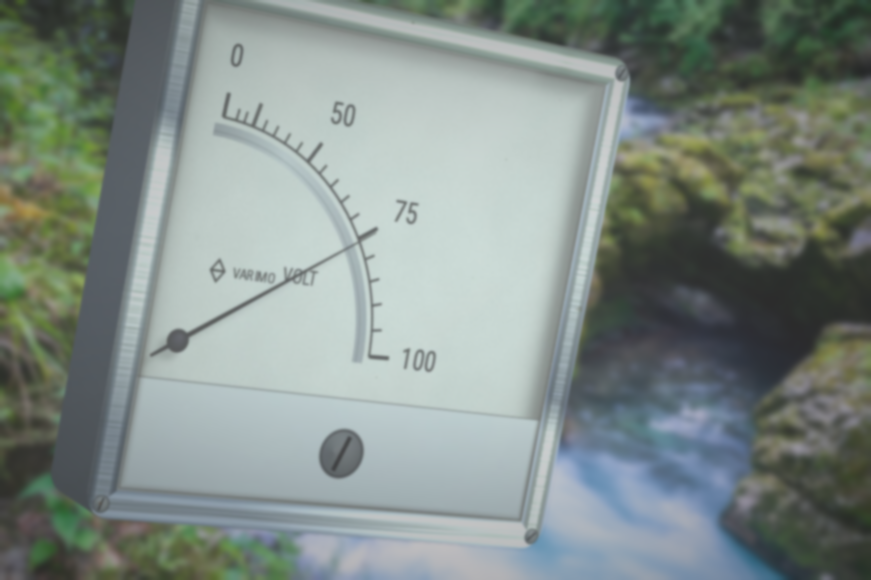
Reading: 75 V
